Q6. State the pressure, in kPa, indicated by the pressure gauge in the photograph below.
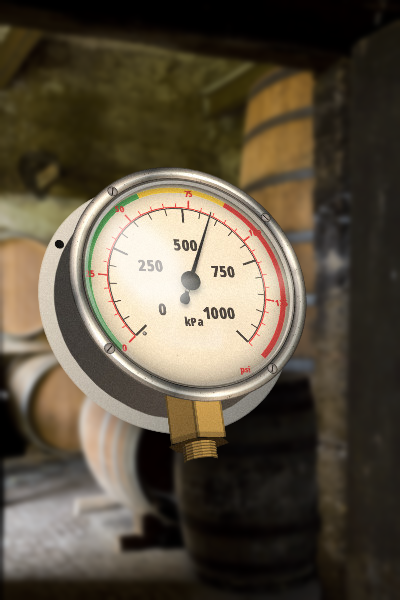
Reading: 575 kPa
